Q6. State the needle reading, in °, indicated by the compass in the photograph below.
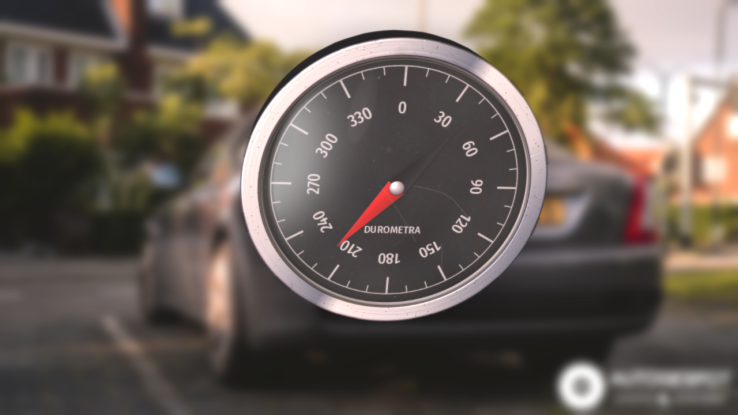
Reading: 220 °
